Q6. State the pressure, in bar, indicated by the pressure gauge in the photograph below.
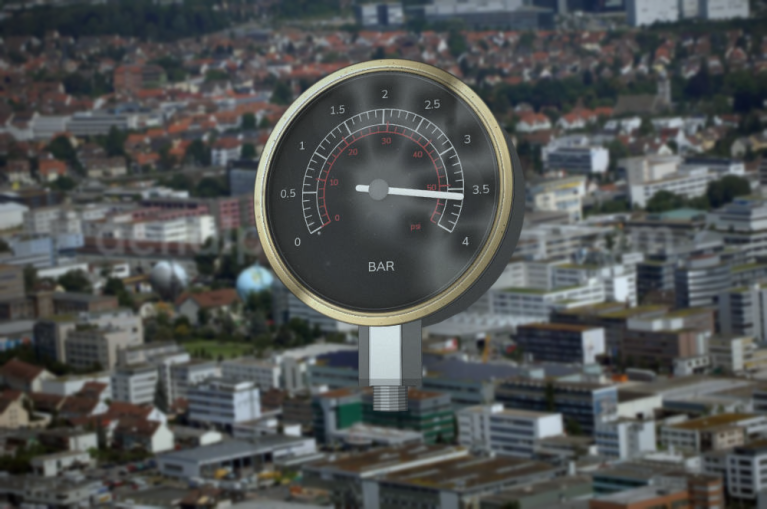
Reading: 3.6 bar
